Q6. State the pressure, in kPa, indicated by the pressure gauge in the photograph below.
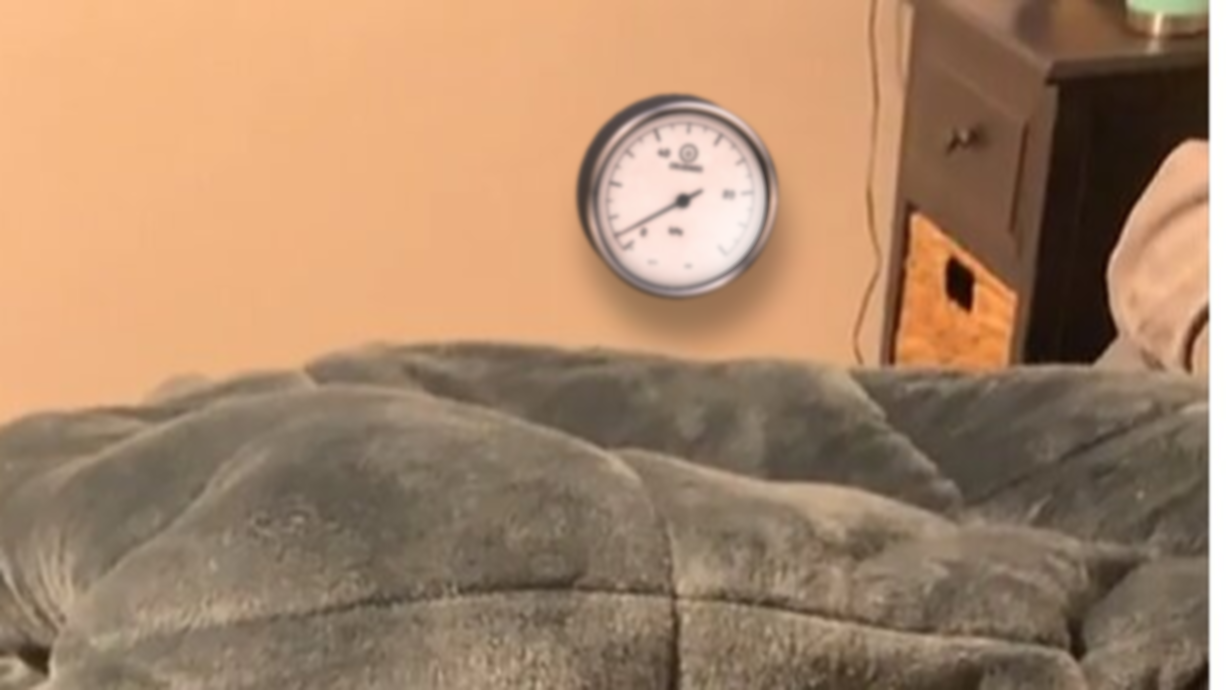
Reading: 5 kPa
